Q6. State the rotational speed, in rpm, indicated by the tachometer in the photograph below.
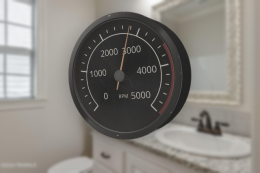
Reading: 2800 rpm
